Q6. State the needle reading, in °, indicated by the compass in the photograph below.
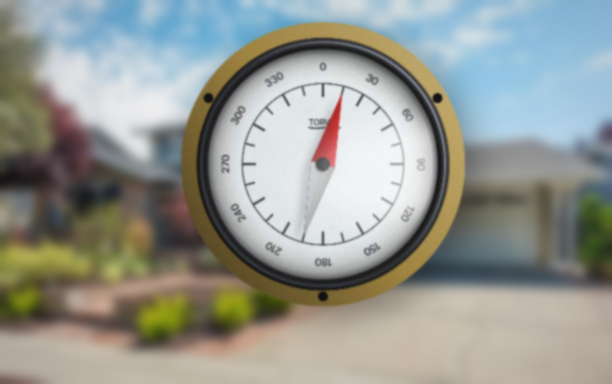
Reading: 15 °
